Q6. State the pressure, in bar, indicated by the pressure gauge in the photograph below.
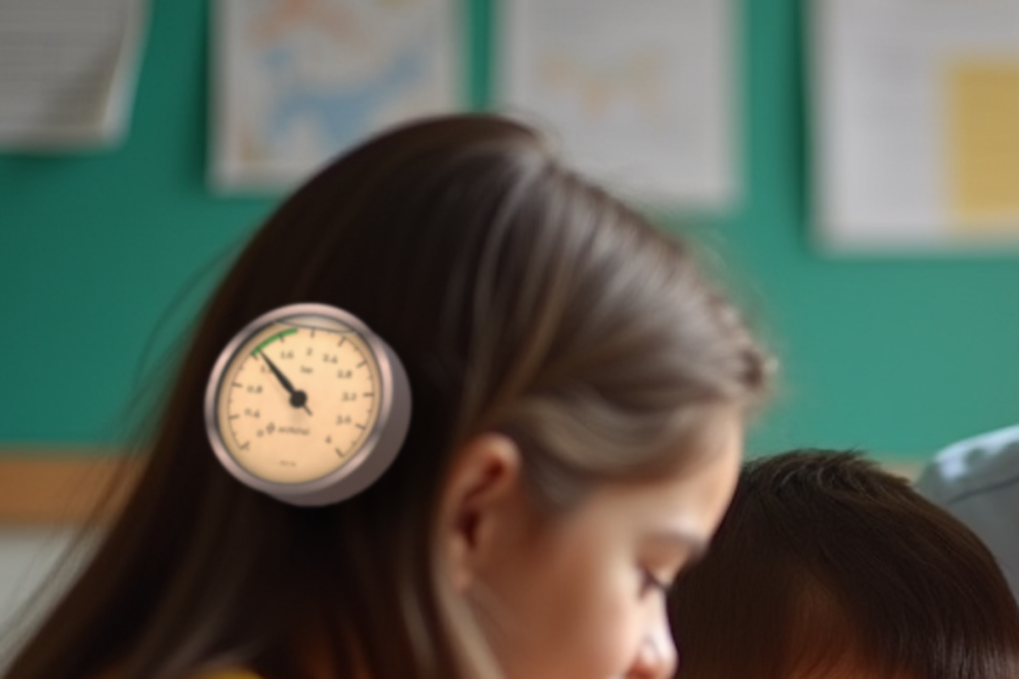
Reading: 1.3 bar
